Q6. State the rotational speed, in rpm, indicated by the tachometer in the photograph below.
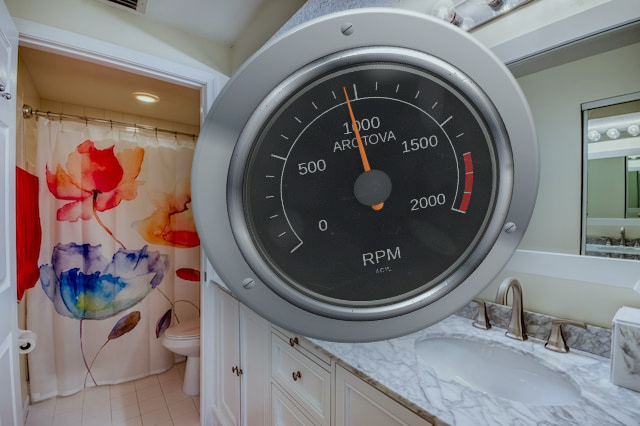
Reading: 950 rpm
